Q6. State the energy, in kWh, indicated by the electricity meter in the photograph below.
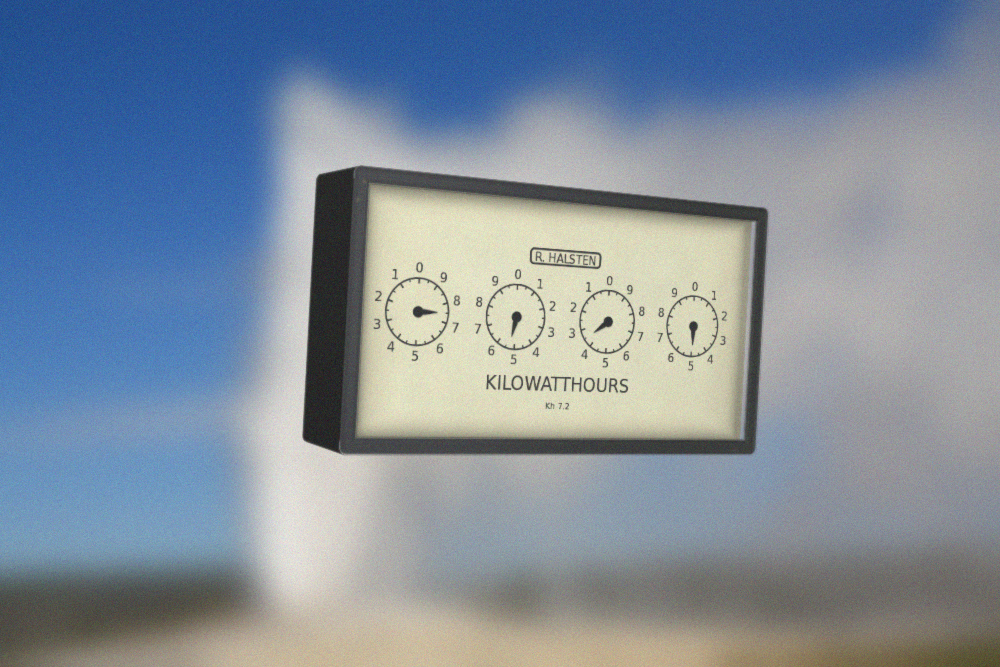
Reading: 7535 kWh
